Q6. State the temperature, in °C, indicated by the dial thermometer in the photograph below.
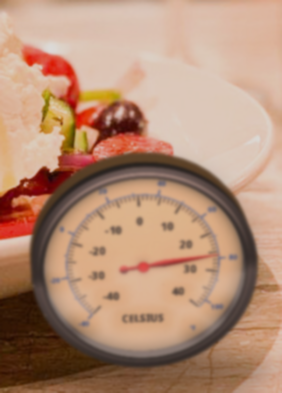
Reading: 25 °C
